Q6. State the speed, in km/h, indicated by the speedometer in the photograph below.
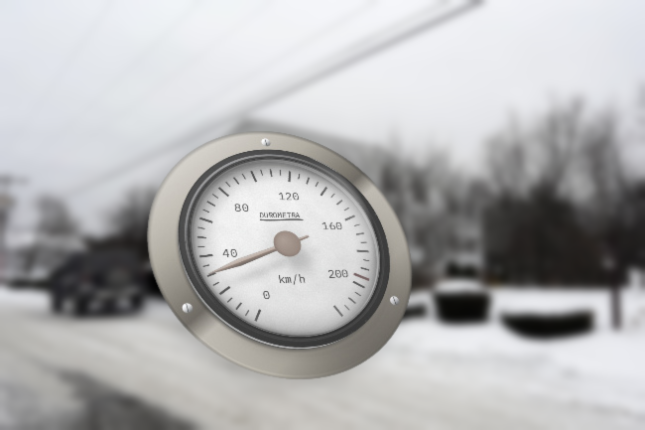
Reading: 30 km/h
